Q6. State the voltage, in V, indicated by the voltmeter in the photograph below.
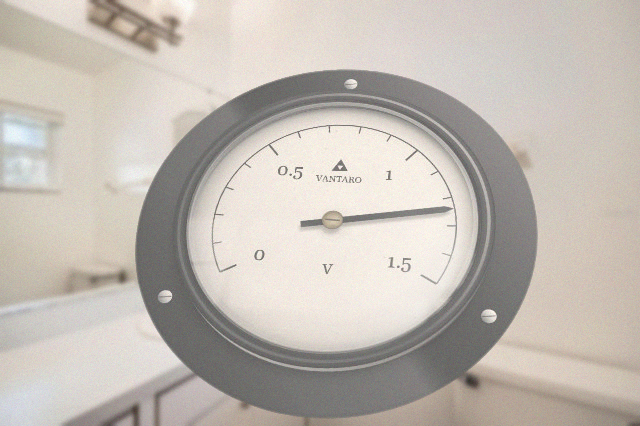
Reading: 1.25 V
